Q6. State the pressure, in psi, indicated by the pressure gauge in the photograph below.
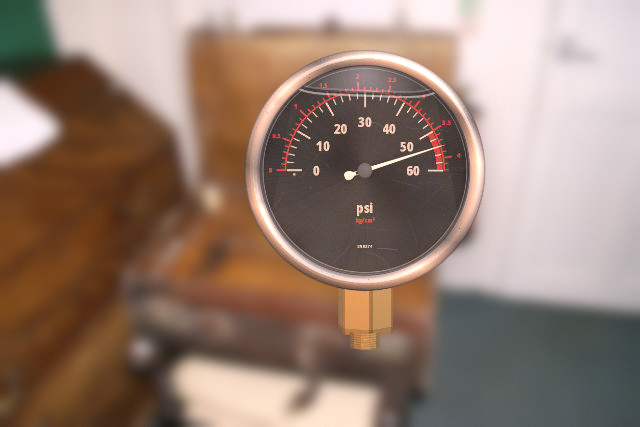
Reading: 54 psi
